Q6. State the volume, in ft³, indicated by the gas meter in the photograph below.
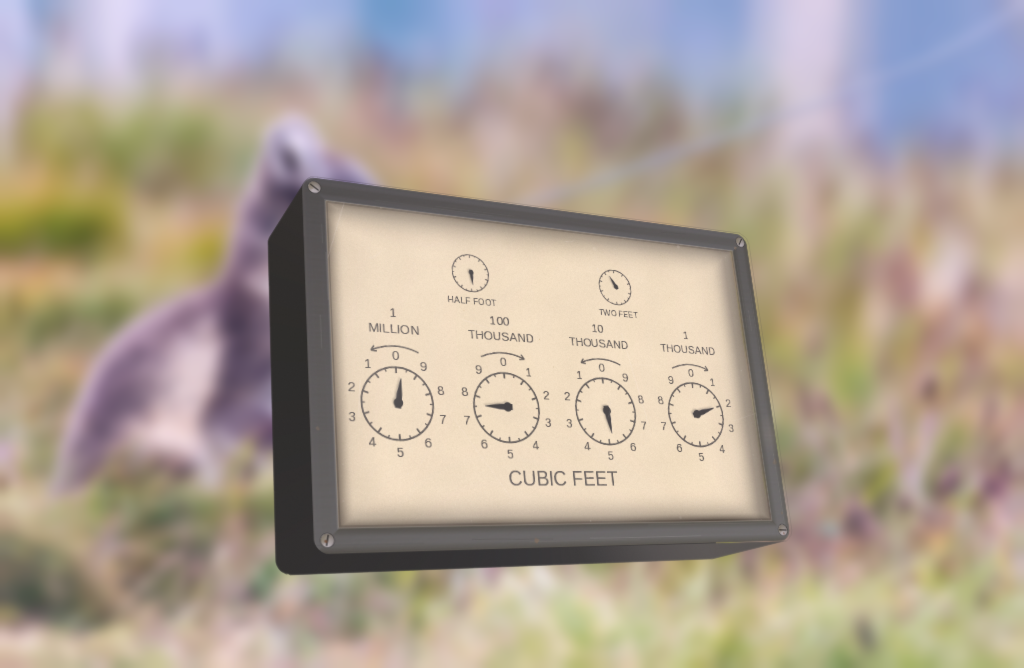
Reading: 975200 ft³
